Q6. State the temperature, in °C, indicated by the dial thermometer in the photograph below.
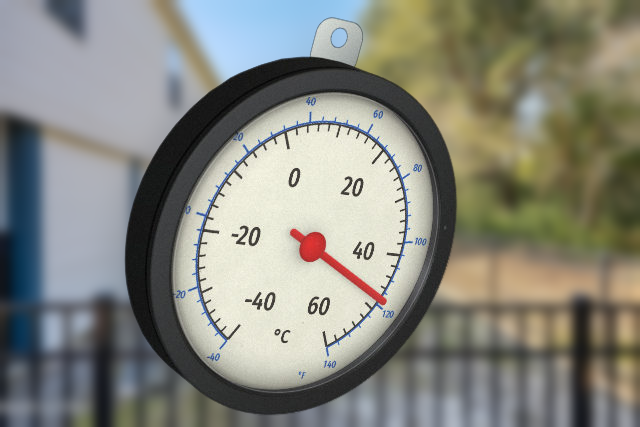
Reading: 48 °C
